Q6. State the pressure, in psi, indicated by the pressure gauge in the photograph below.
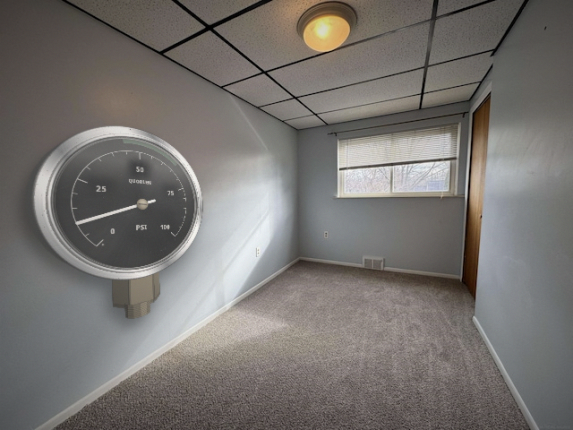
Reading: 10 psi
